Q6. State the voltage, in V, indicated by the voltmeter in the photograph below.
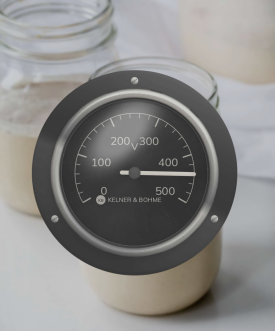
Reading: 440 V
